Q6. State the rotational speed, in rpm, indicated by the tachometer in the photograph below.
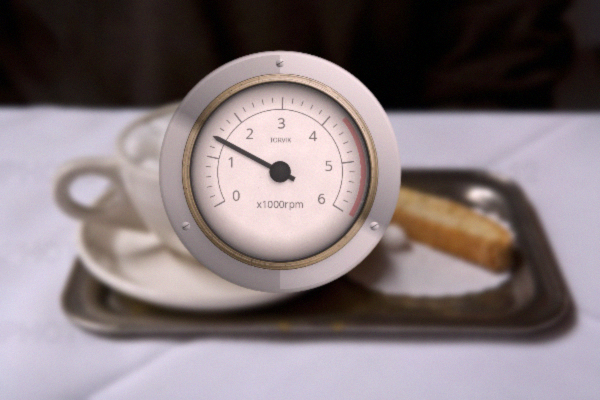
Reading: 1400 rpm
